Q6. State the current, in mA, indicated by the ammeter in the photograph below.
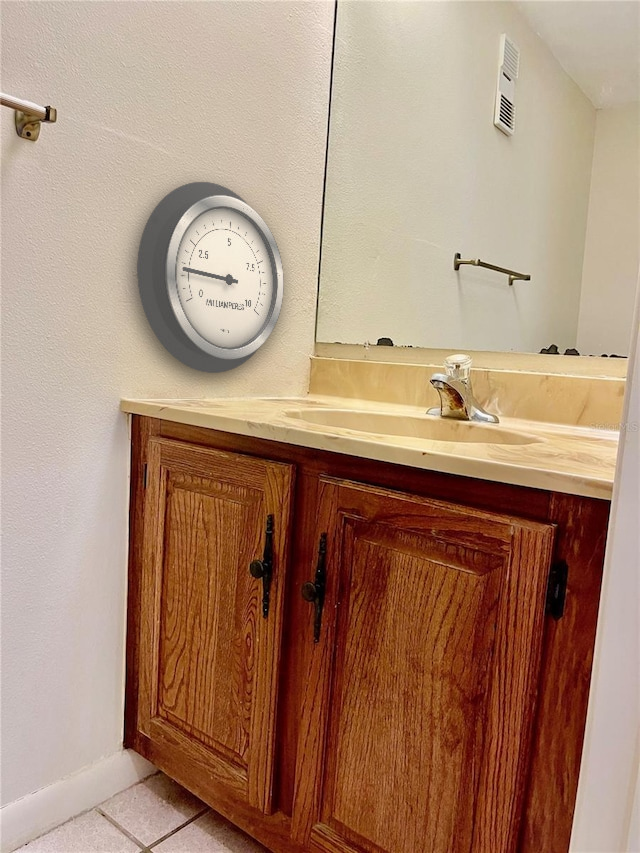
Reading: 1.25 mA
